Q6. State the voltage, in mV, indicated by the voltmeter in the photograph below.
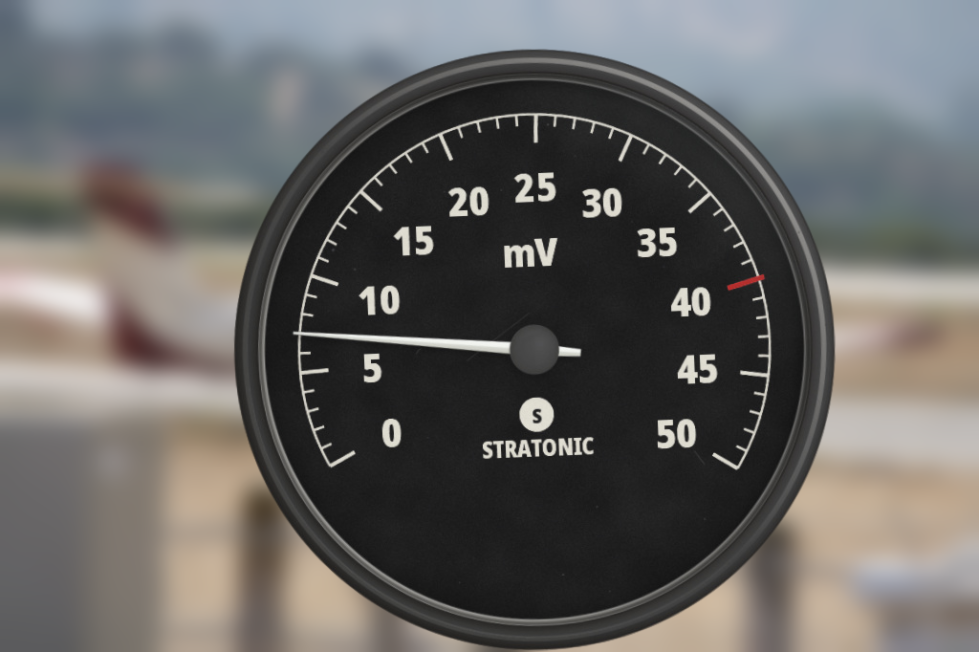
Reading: 7 mV
